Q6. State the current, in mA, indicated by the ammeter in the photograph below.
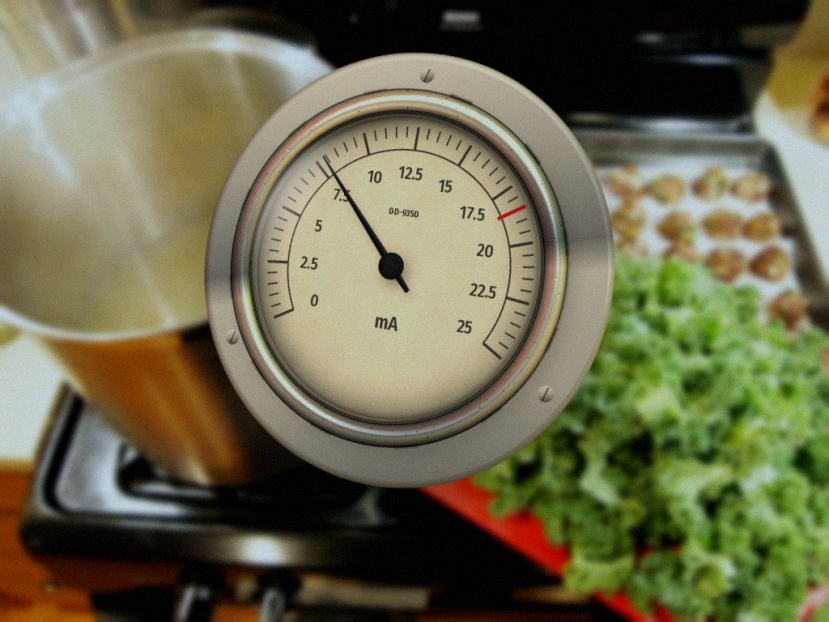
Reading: 8 mA
